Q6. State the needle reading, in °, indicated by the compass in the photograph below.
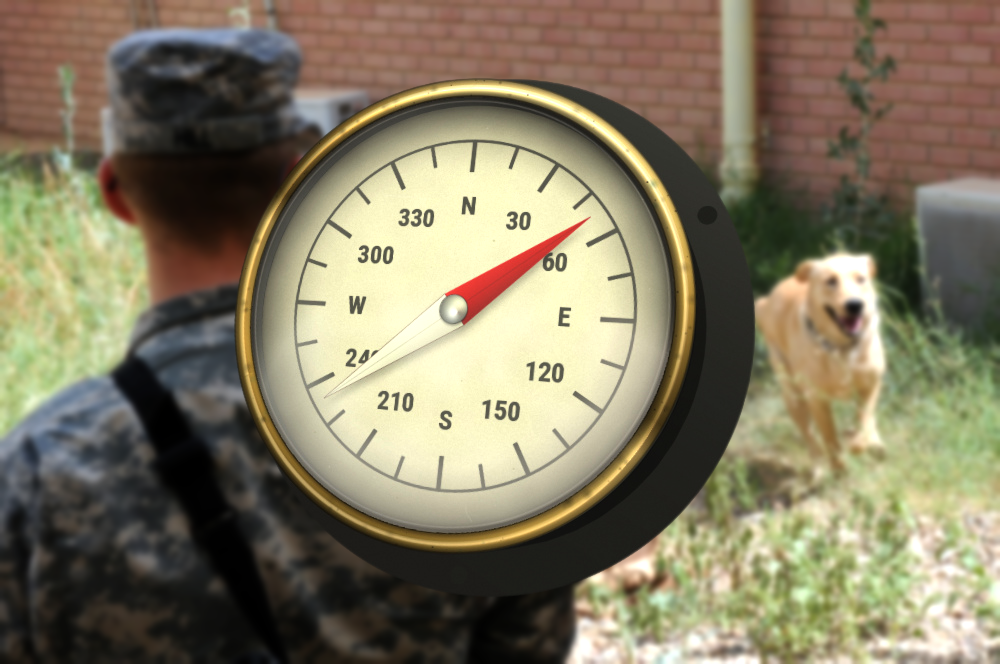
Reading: 52.5 °
